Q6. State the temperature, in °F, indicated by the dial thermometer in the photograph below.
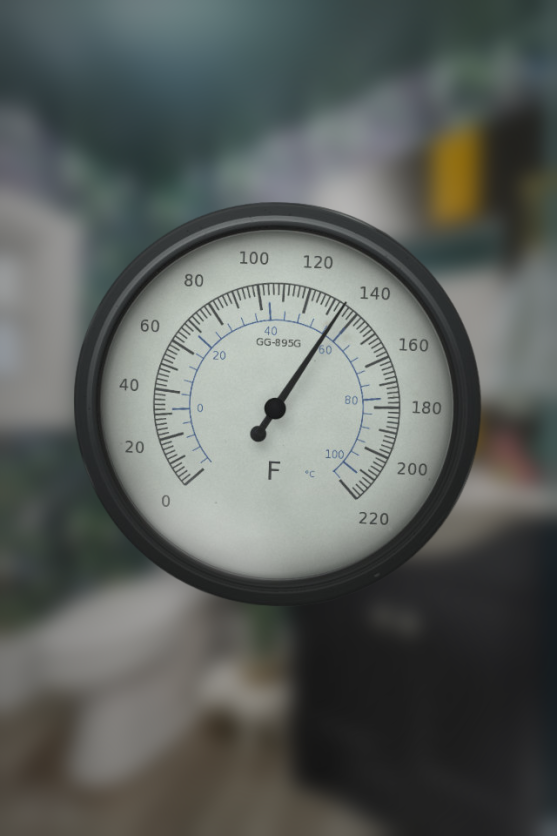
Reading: 134 °F
